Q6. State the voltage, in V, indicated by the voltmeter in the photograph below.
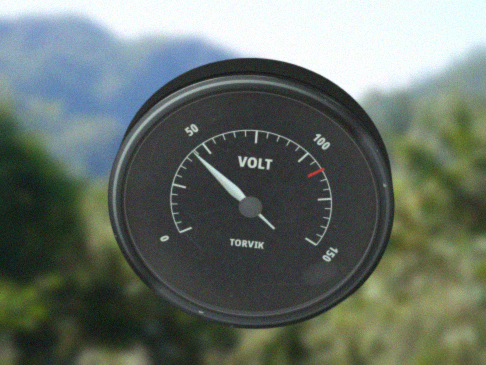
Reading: 45 V
